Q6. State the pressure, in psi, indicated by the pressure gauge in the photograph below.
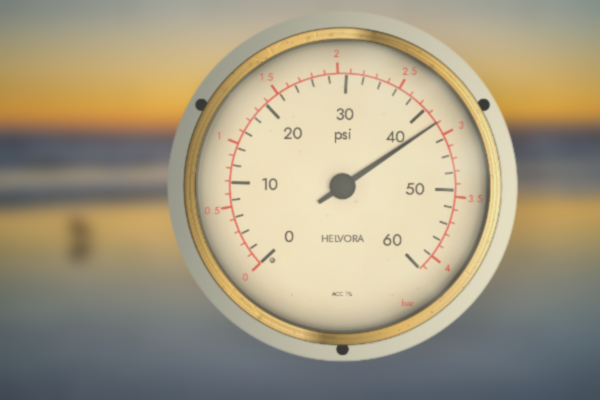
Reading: 42 psi
